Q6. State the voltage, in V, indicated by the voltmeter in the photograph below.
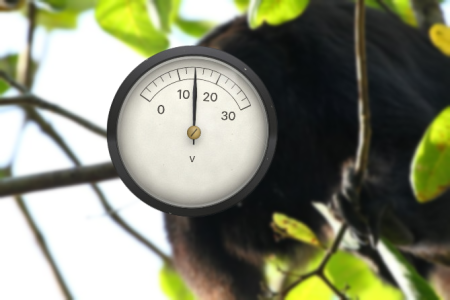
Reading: 14 V
